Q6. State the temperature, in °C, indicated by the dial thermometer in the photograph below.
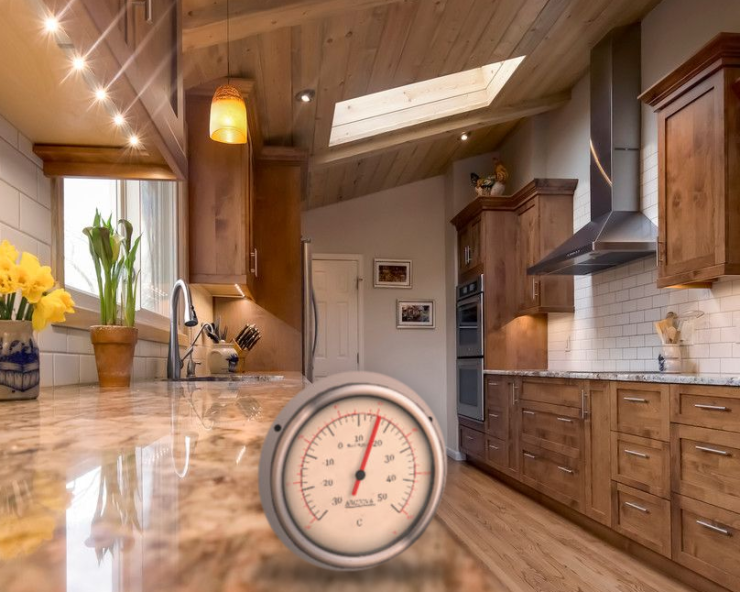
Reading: 16 °C
